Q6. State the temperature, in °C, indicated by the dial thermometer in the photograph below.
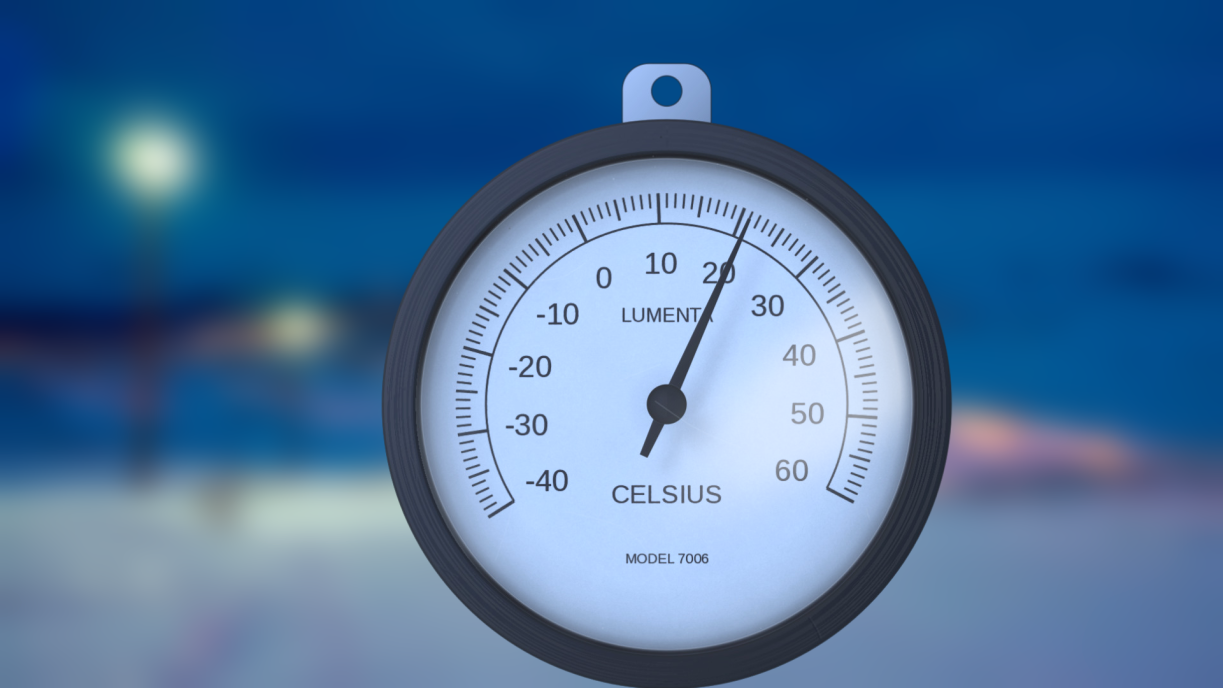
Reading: 21 °C
